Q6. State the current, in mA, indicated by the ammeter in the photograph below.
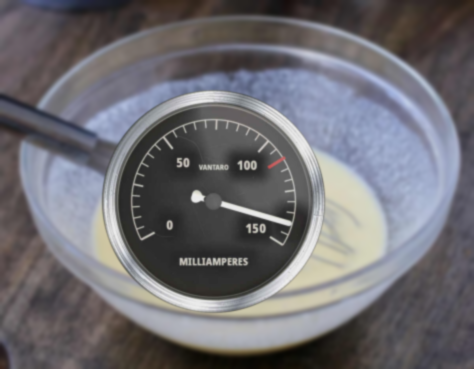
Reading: 140 mA
